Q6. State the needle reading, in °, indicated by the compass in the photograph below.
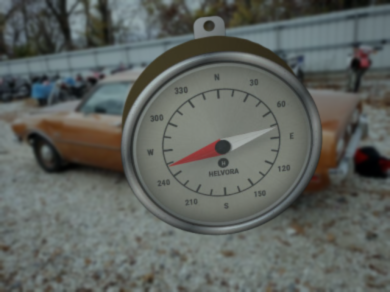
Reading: 255 °
